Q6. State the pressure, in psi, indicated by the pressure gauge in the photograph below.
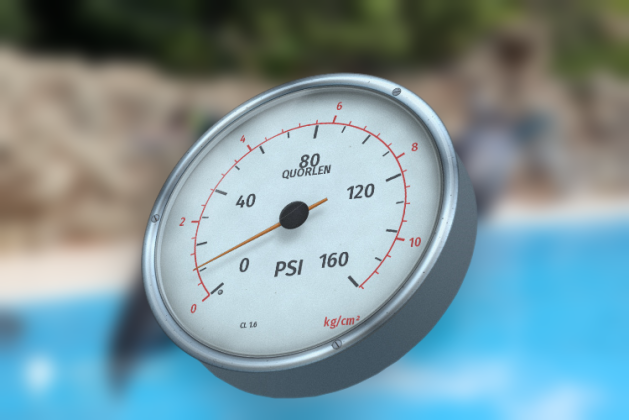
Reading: 10 psi
